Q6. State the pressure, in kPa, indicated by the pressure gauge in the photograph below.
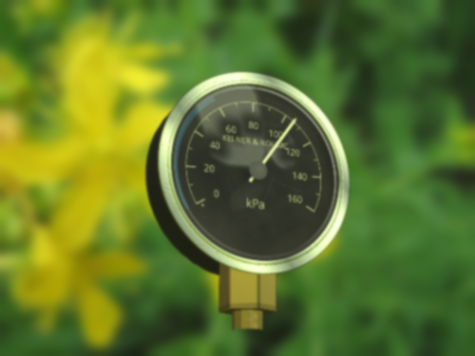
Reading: 105 kPa
